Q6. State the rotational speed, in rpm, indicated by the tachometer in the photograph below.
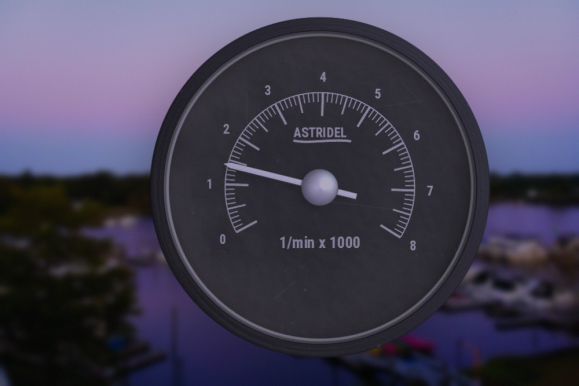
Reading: 1400 rpm
